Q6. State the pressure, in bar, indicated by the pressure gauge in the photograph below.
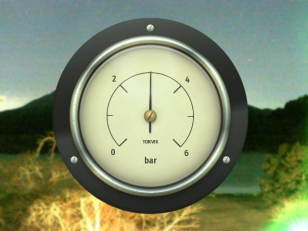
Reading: 3 bar
